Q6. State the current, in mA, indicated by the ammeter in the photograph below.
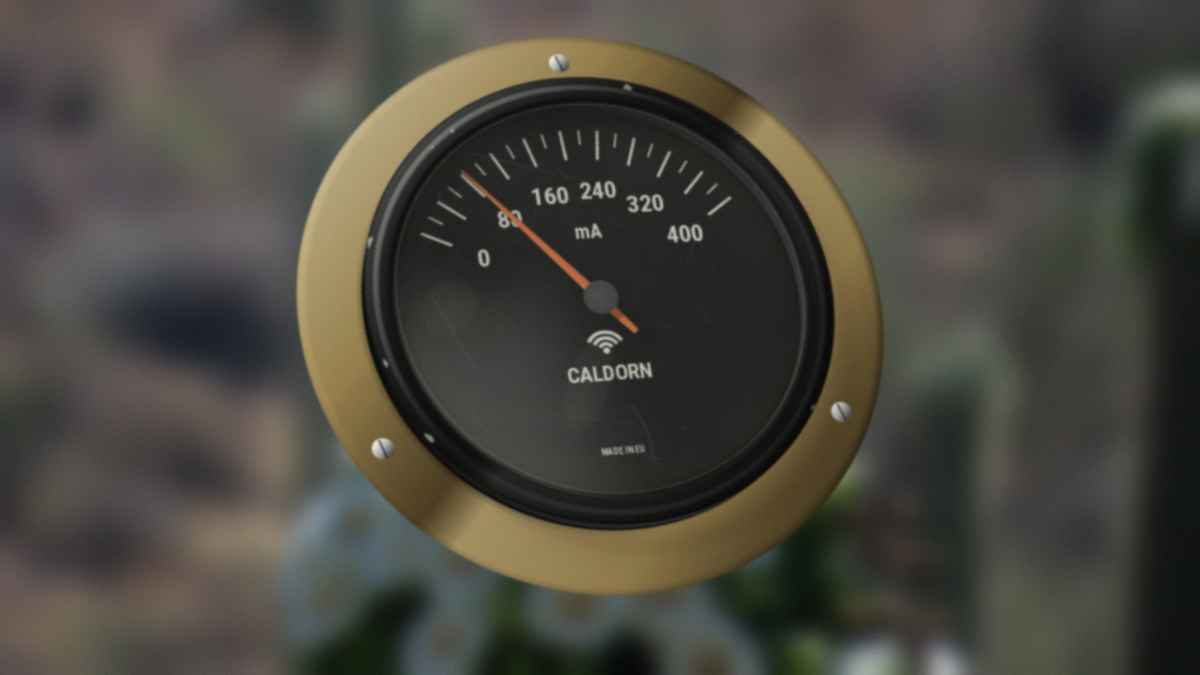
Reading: 80 mA
